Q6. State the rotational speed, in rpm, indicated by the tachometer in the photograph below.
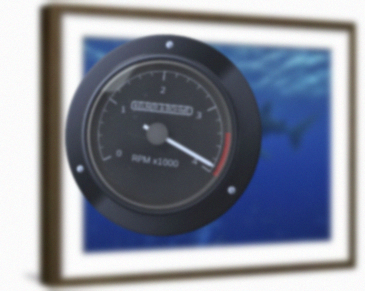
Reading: 3900 rpm
